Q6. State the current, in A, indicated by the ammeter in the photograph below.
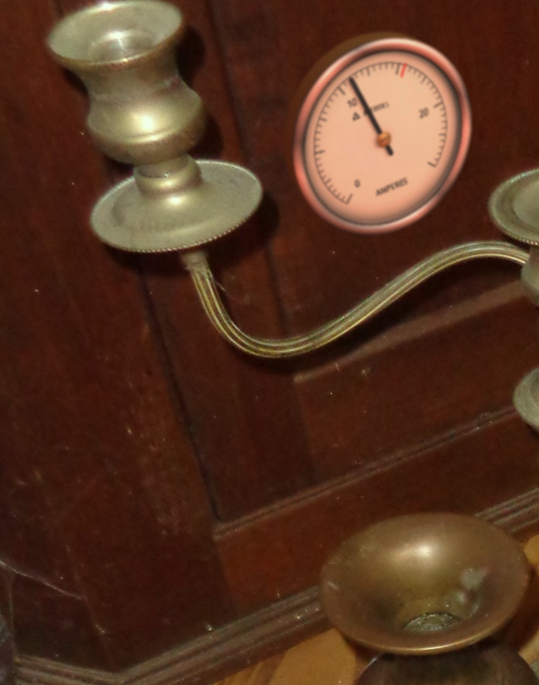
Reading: 11 A
